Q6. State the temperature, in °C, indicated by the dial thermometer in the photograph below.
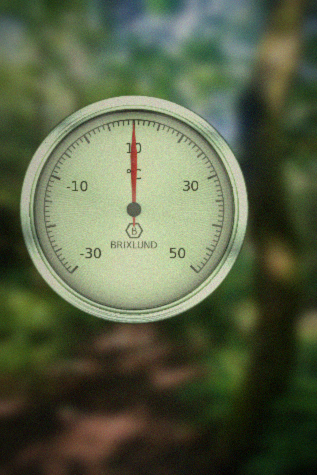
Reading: 10 °C
